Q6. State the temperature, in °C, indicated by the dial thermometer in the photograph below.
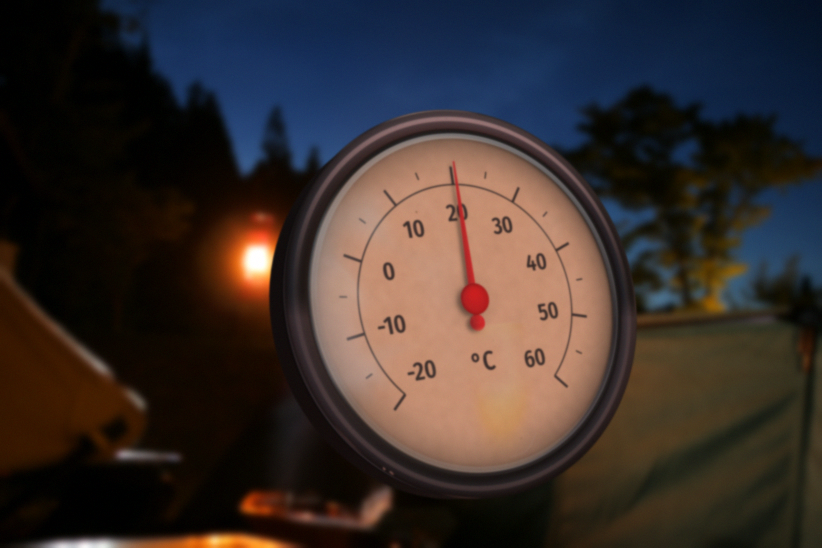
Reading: 20 °C
